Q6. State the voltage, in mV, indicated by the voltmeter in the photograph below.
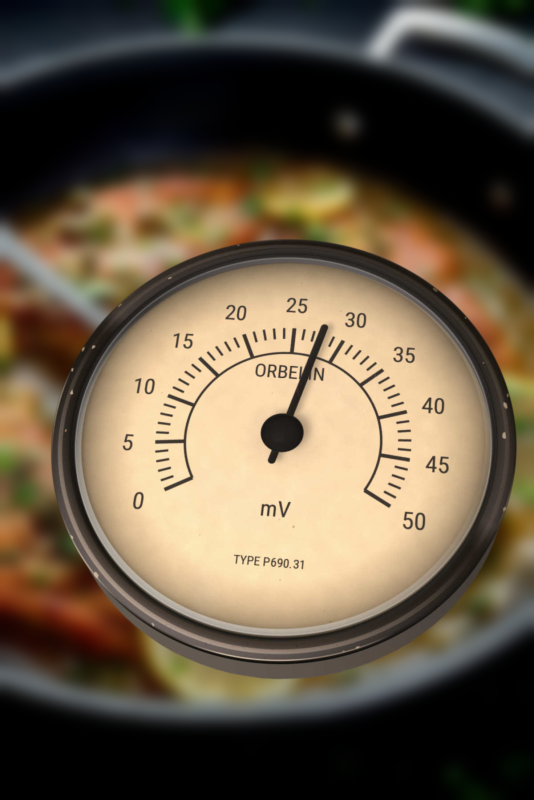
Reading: 28 mV
